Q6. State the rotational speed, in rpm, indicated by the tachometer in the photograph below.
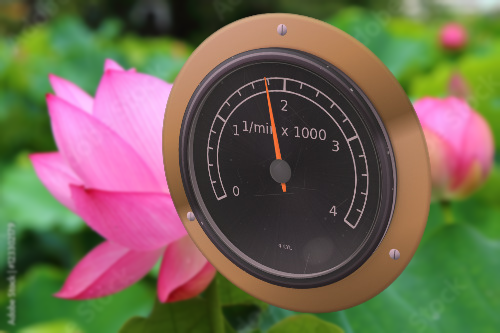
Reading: 1800 rpm
